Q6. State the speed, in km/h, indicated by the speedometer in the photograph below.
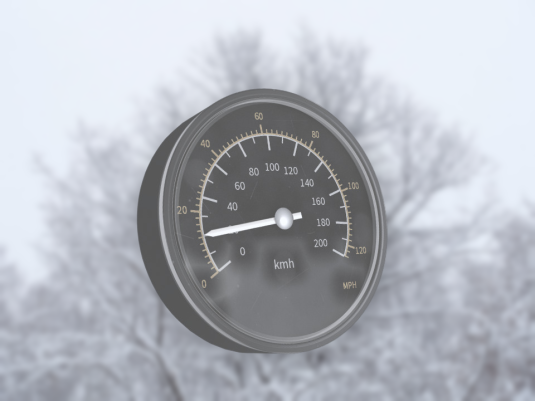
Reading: 20 km/h
